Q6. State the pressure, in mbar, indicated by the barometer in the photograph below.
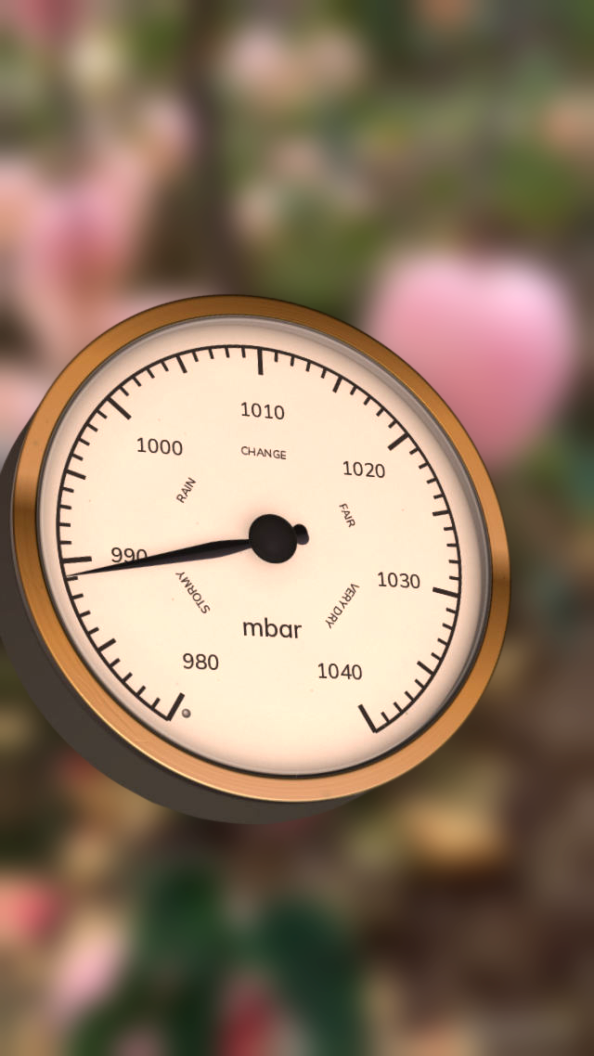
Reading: 989 mbar
